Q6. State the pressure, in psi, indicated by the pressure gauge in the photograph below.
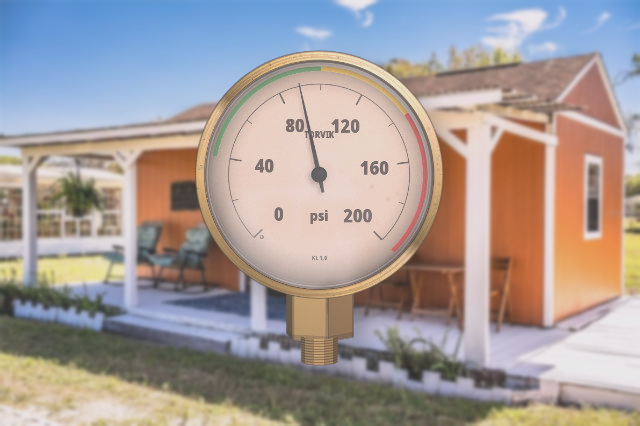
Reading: 90 psi
